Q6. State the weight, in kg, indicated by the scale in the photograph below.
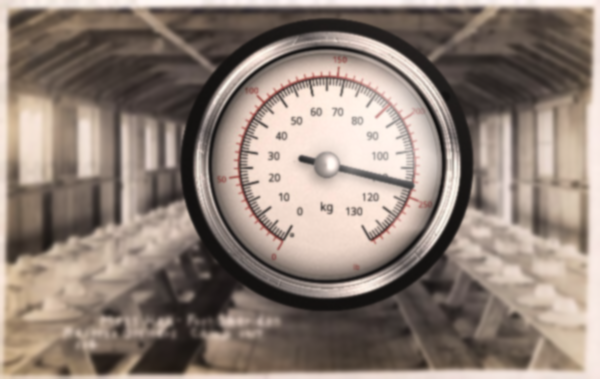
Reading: 110 kg
